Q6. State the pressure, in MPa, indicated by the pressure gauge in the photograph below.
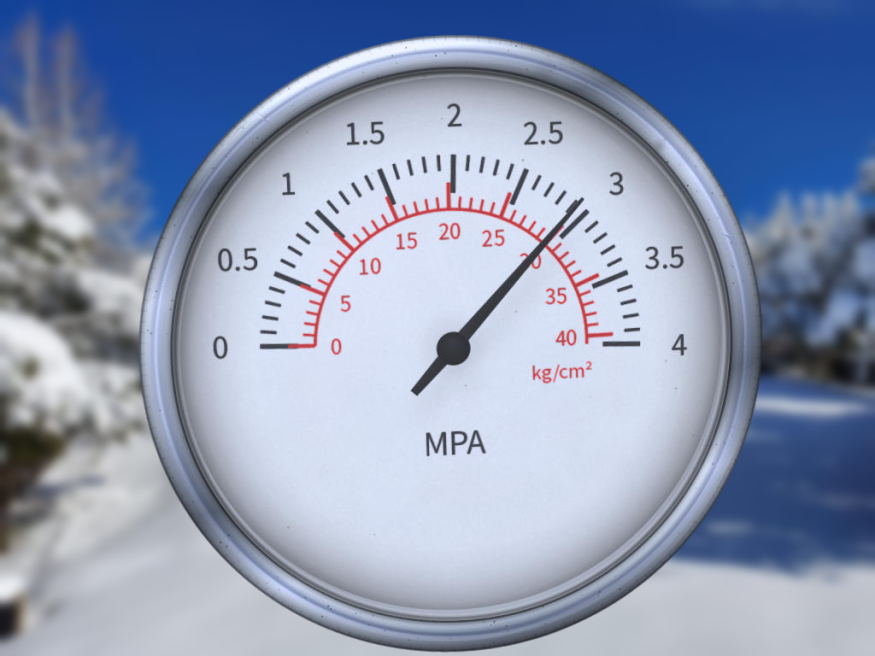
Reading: 2.9 MPa
